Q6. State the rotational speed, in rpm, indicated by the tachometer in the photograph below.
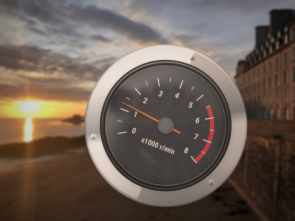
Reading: 1250 rpm
